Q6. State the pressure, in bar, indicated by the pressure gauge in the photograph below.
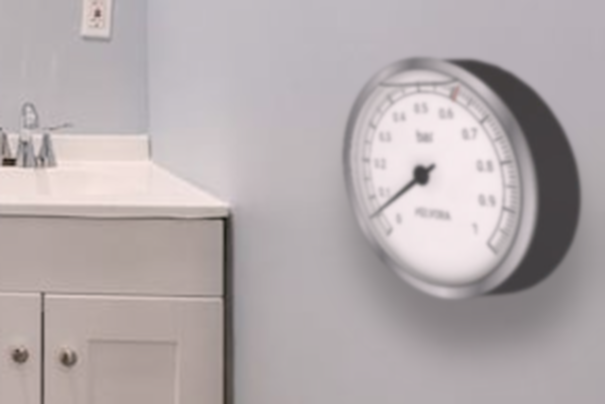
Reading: 0.05 bar
